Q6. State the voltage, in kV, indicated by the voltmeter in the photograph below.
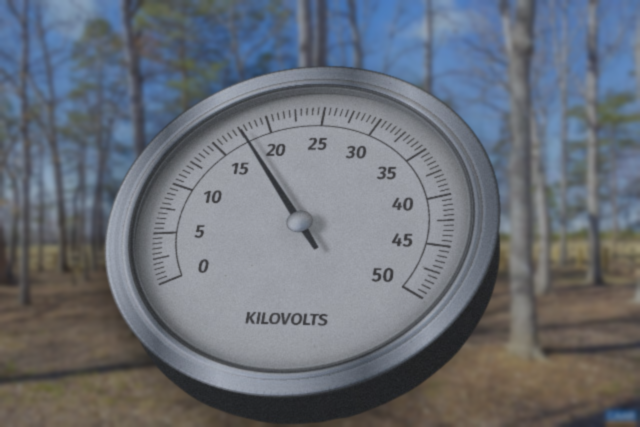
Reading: 17.5 kV
